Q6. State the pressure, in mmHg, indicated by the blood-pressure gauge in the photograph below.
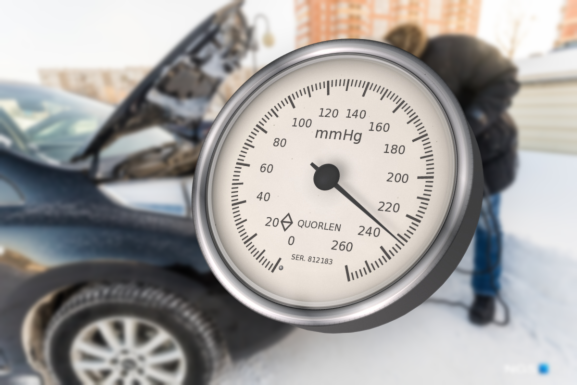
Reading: 232 mmHg
